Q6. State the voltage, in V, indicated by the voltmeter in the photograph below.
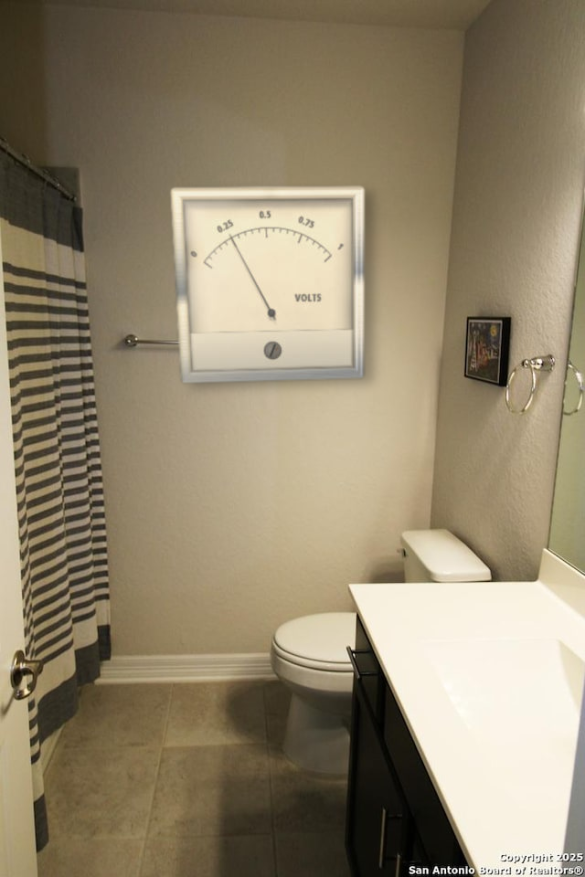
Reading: 0.25 V
